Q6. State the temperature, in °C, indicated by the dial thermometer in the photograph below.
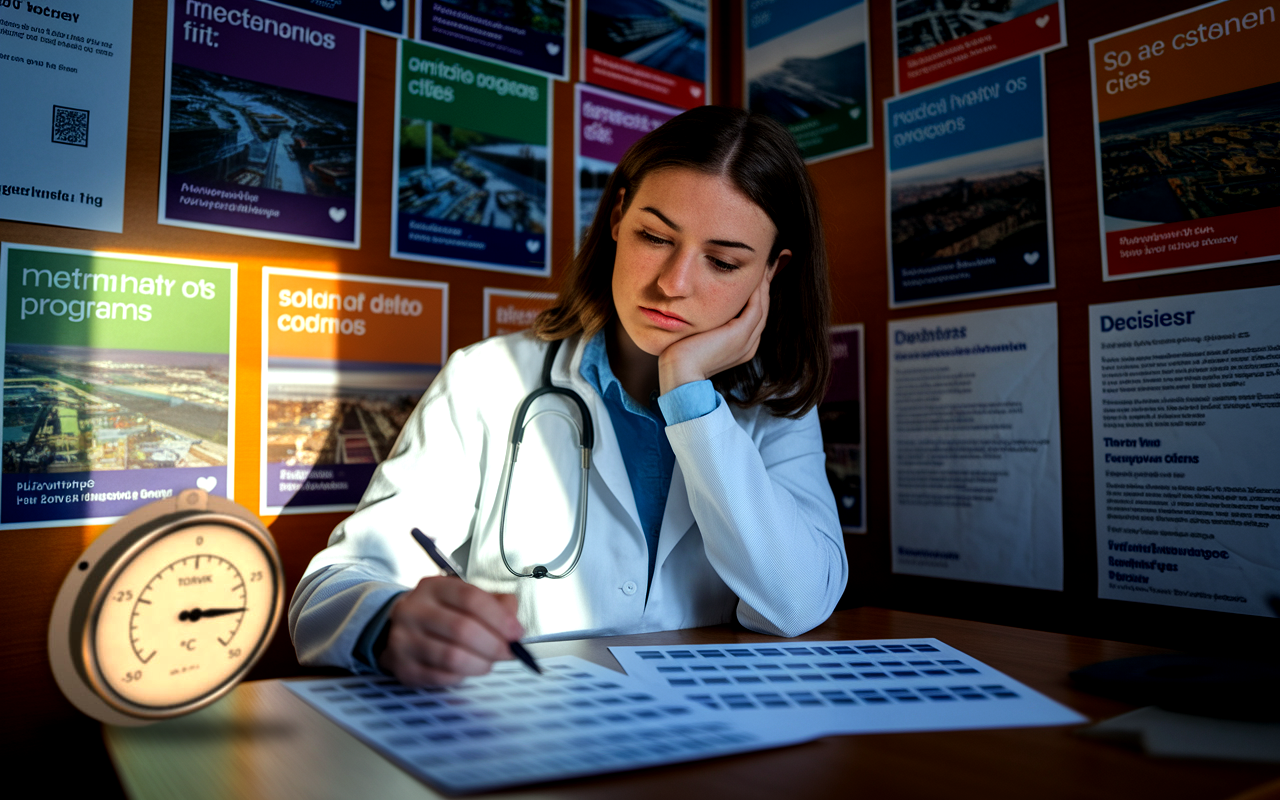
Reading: 35 °C
